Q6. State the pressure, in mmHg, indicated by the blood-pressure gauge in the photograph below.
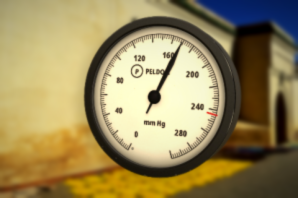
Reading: 170 mmHg
